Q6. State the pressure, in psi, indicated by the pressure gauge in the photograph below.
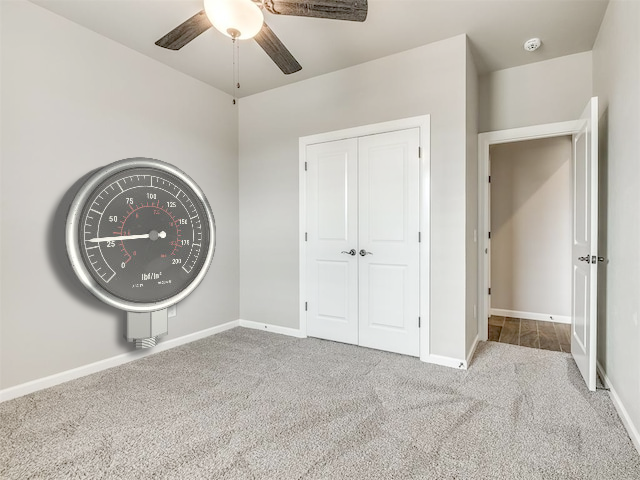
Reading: 30 psi
